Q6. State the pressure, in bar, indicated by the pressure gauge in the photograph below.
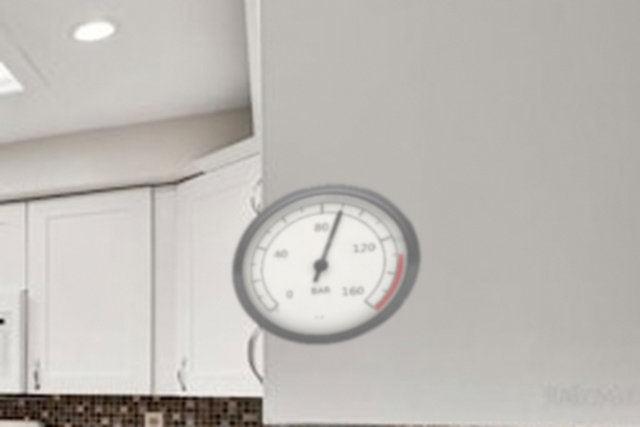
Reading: 90 bar
